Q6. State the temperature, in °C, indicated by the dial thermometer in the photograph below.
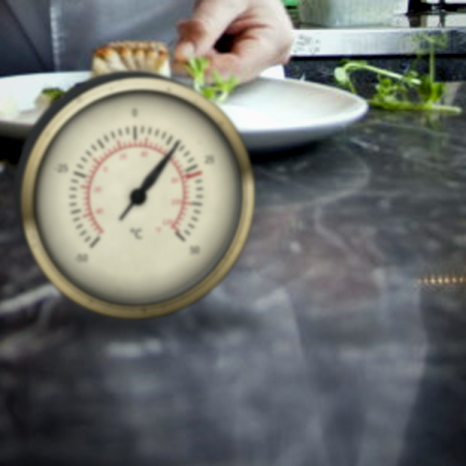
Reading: 15 °C
